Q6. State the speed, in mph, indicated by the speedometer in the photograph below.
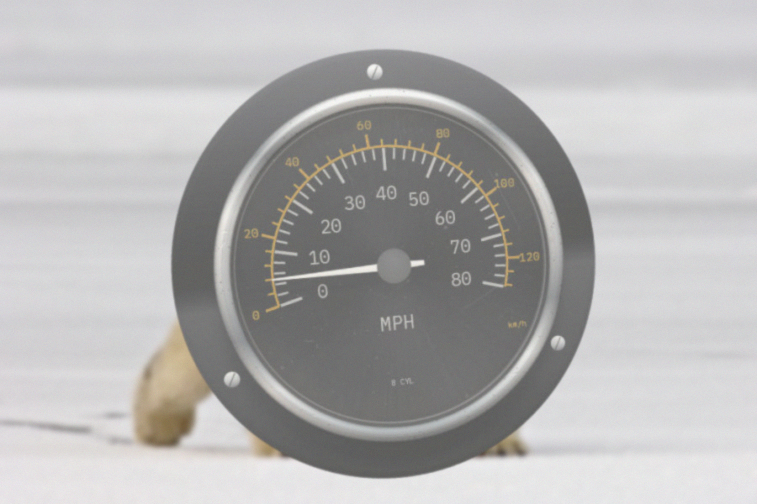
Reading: 5 mph
